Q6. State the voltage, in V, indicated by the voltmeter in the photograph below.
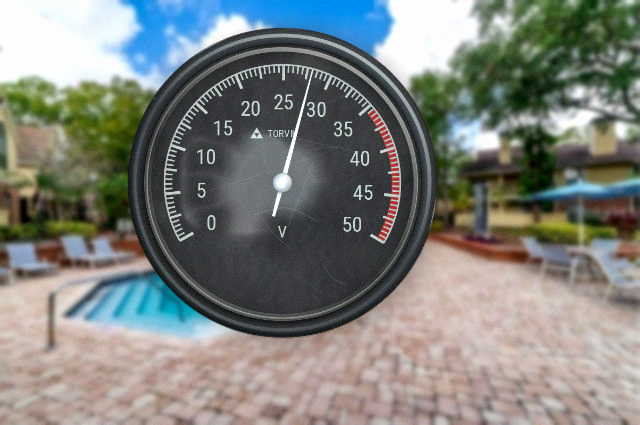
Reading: 28 V
